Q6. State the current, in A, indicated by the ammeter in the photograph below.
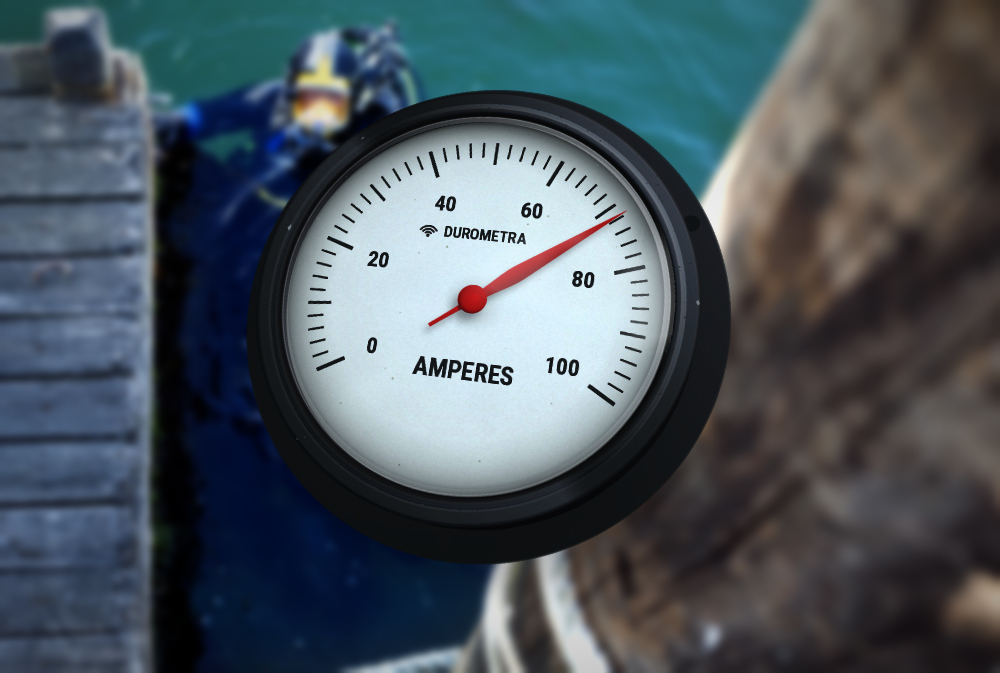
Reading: 72 A
